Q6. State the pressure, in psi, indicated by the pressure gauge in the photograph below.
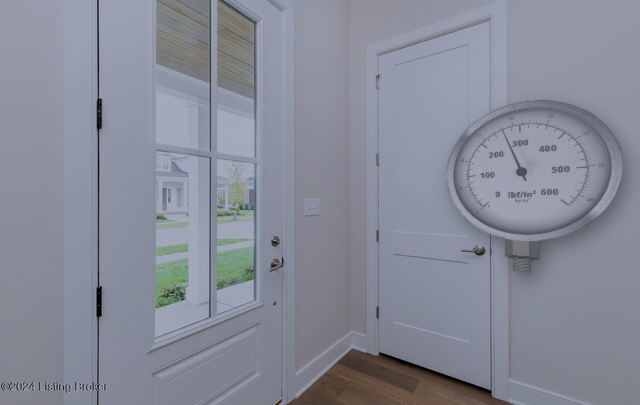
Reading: 260 psi
